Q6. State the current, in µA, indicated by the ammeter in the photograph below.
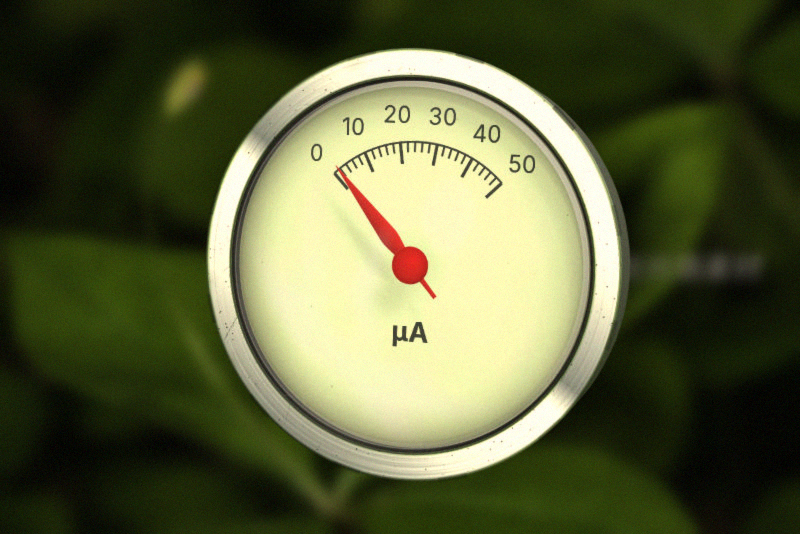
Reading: 2 µA
